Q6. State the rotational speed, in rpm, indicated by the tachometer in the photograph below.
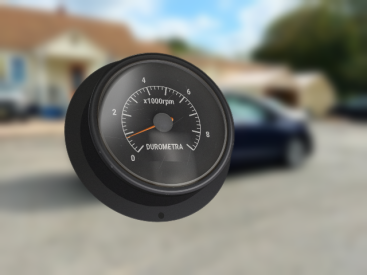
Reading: 800 rpm
